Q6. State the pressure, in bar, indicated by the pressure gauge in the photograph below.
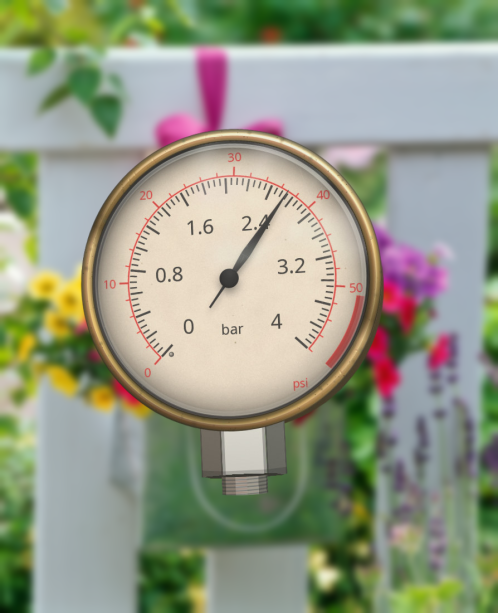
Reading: 2.55 bar
